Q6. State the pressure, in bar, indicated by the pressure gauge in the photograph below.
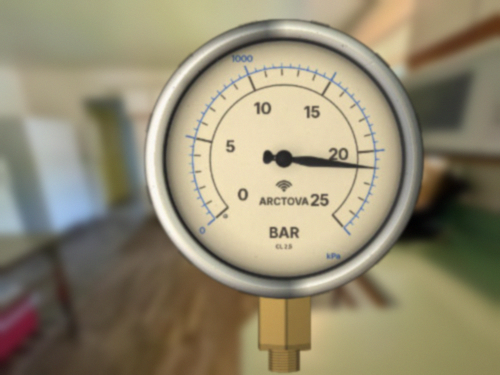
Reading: 21 bar
